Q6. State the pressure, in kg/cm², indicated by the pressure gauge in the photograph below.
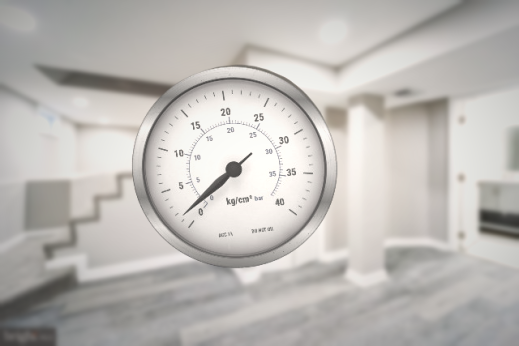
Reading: 1.5 kg/cm²
